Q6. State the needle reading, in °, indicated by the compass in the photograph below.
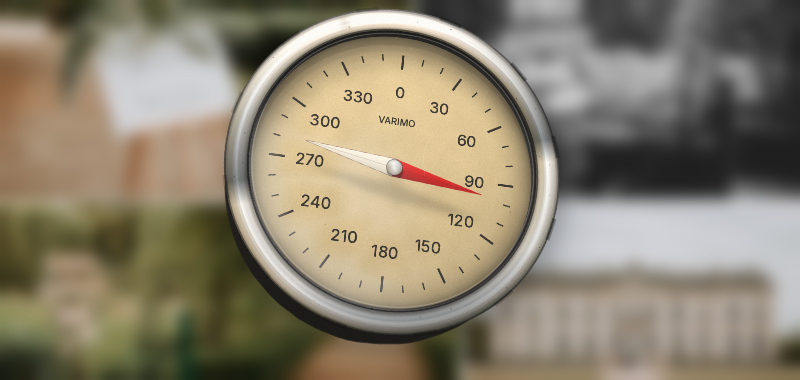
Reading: 100 °
